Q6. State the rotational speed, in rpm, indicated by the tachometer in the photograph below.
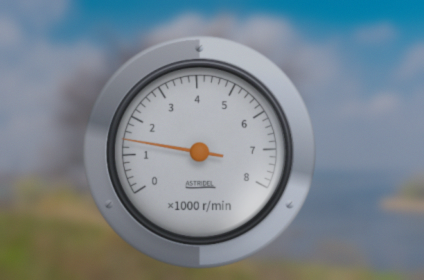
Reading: 1400 rpm
